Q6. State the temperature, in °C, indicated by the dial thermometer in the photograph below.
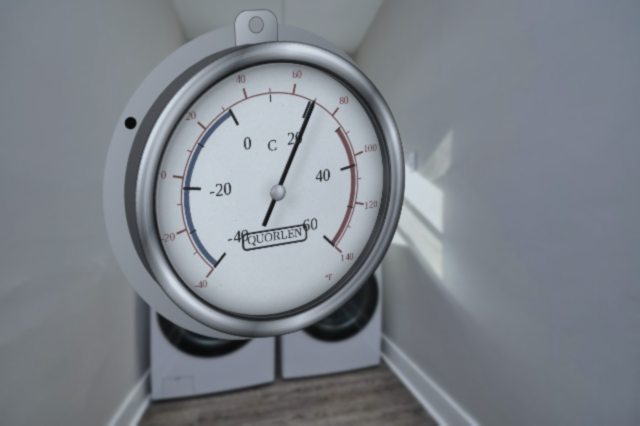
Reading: 20 °C
